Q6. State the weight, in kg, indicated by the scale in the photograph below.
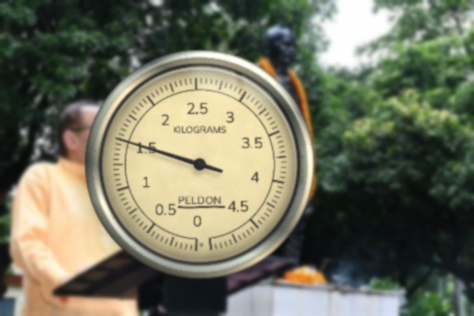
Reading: 1.5 kg
